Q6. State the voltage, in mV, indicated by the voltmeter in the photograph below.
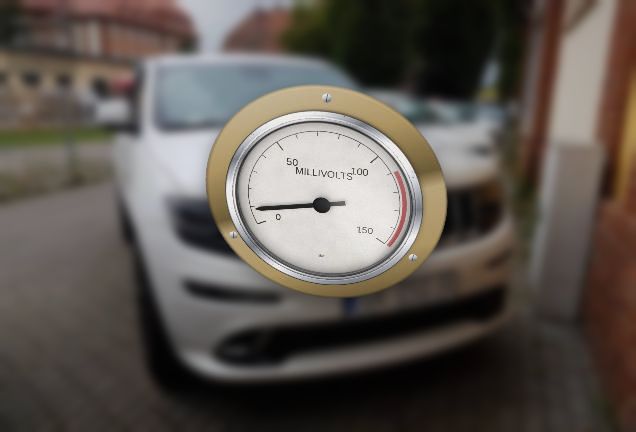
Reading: 10 mV
